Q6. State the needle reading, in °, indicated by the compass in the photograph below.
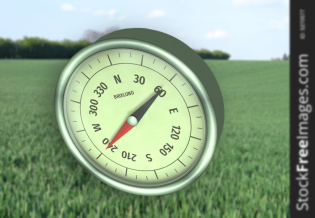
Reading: 240 °
